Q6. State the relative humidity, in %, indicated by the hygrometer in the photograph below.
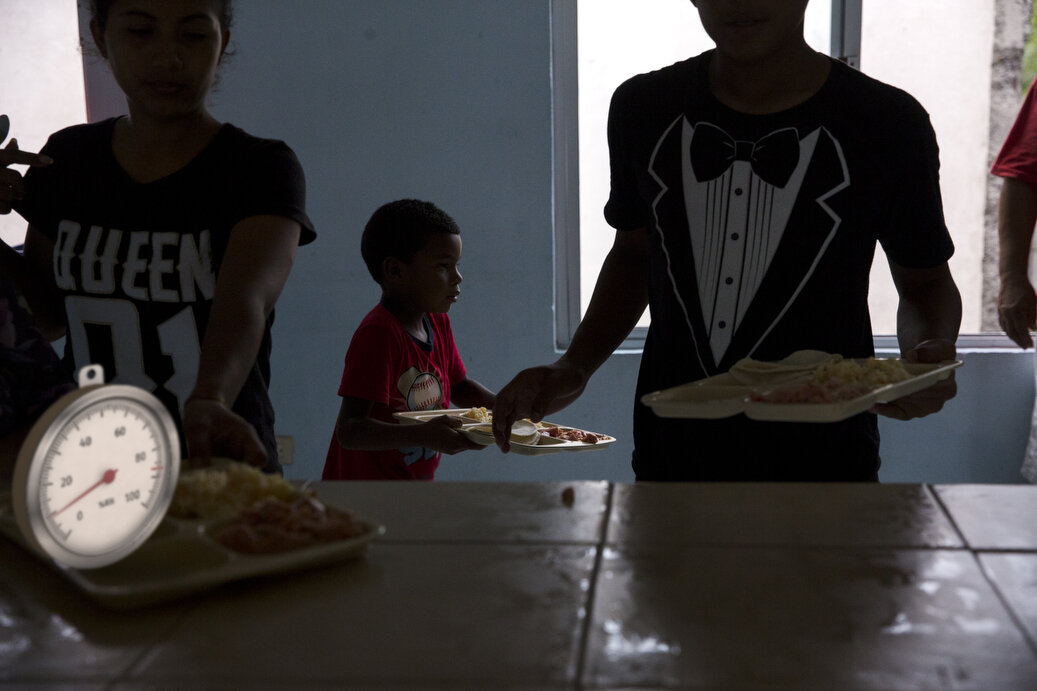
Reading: 10 %
